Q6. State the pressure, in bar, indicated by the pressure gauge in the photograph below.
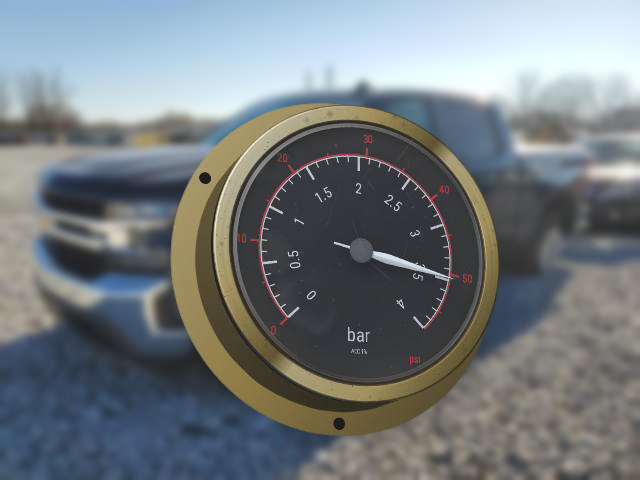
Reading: 3.5 bar
